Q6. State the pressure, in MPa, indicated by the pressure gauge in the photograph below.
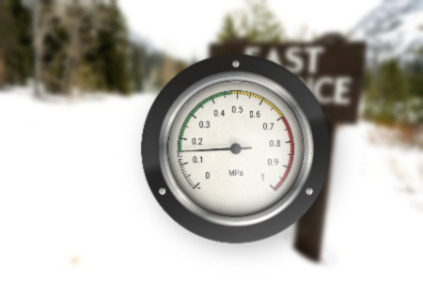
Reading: 0.15 MPa
